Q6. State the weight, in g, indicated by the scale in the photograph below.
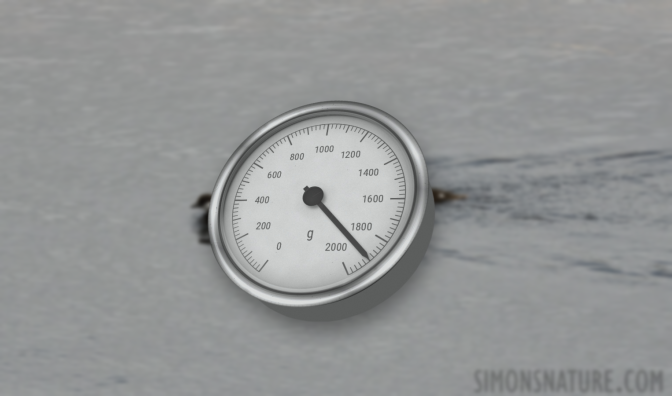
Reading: 1900 g
